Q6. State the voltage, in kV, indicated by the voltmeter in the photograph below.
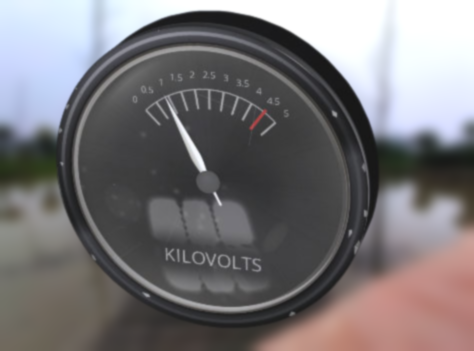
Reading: 1 kV
